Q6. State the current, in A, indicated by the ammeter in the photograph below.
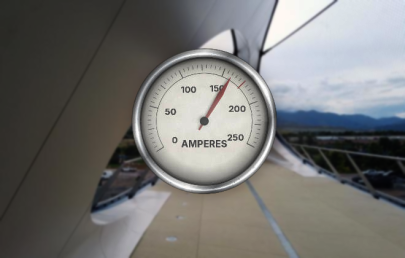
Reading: 160 A
